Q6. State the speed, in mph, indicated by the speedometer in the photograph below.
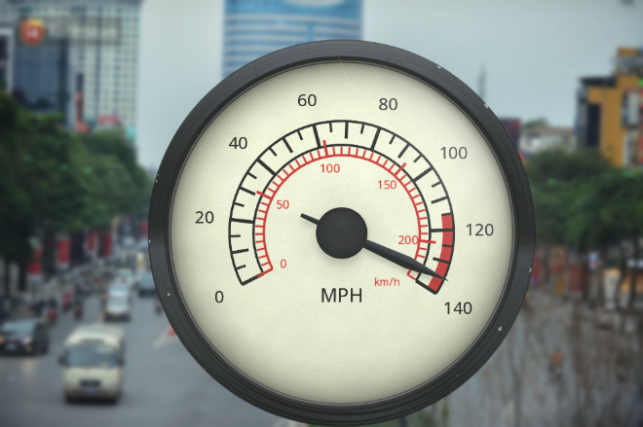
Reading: 135 mph
